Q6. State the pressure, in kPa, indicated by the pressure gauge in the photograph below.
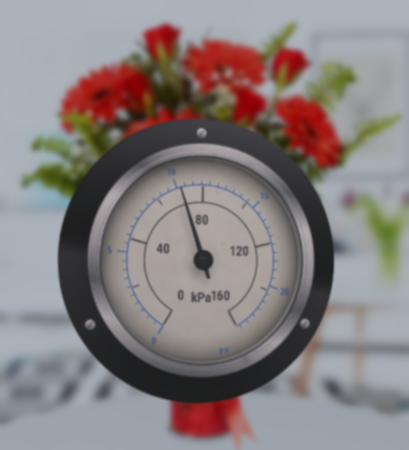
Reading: 70 kPa
